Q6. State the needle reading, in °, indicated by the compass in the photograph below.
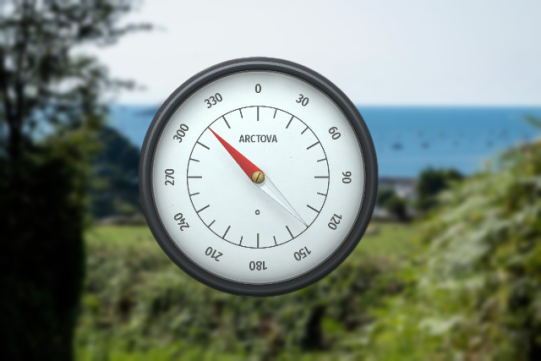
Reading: 315 °
